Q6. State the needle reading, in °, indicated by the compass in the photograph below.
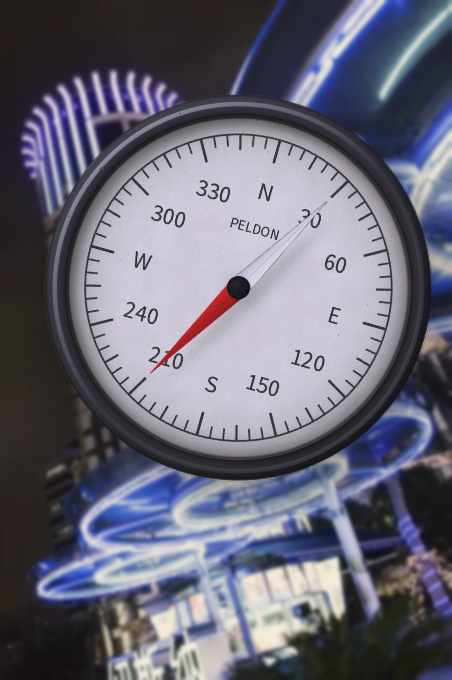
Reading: 210 °
